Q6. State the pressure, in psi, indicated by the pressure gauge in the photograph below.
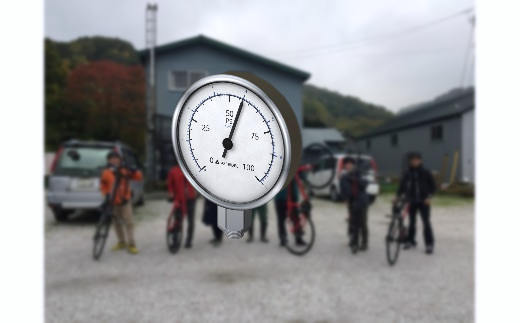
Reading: 57.5 psi
